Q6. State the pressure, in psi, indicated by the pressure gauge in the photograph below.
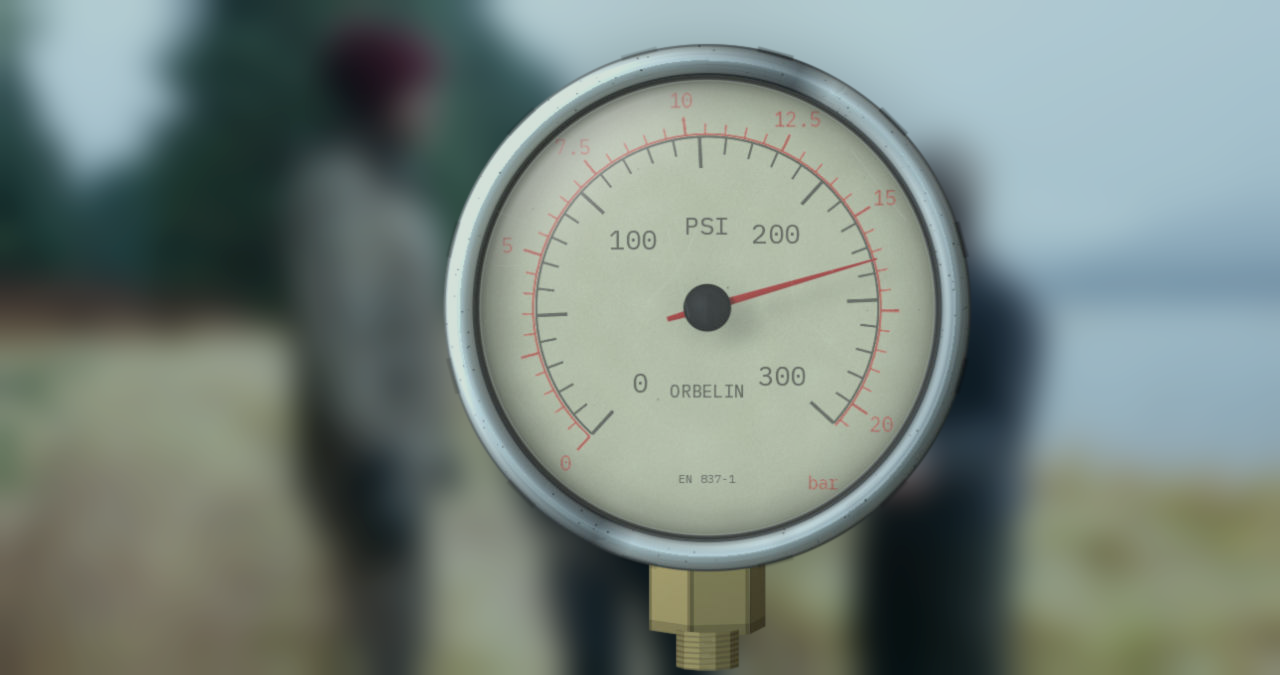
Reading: 235 psi
